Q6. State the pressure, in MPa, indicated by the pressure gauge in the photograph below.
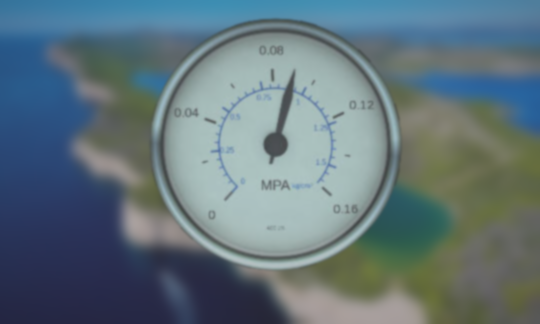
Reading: 0.09 MPa
